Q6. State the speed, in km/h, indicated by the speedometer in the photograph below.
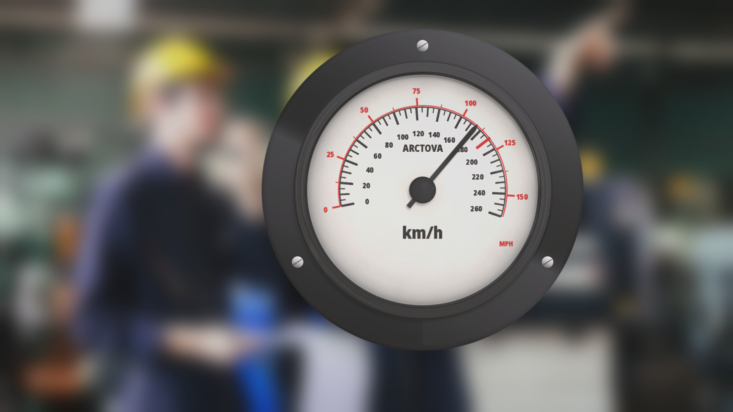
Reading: 175 km/h
